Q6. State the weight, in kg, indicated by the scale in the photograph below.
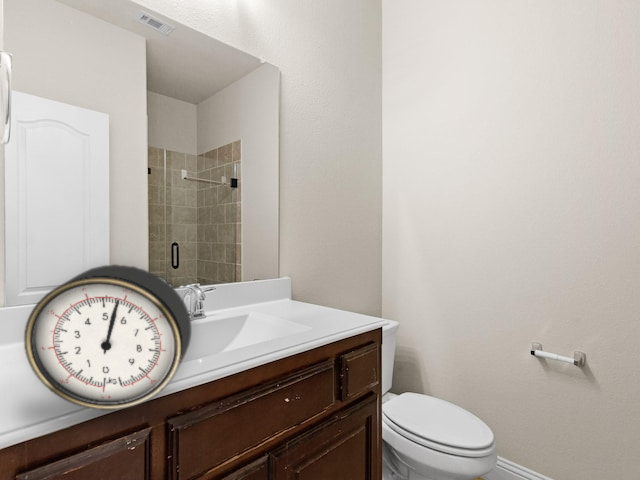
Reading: 5.5 kg
